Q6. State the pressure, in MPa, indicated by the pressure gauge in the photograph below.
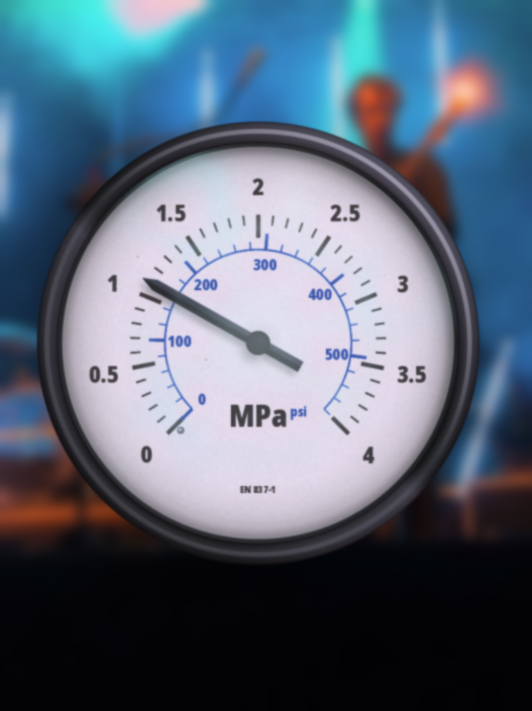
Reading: 1.1 MPa
